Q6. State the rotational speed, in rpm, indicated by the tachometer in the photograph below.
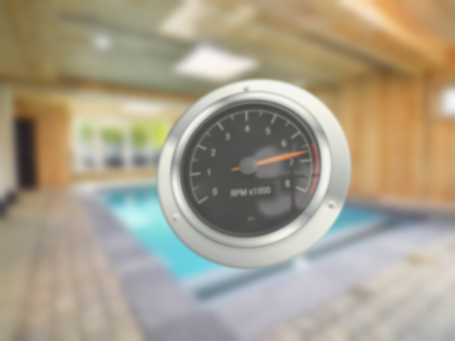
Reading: 6750 rpm
